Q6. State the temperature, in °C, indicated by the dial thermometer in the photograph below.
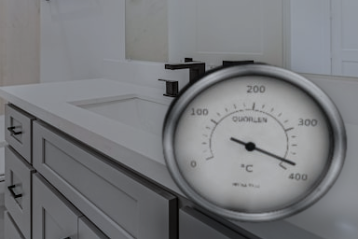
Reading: 380 °C
